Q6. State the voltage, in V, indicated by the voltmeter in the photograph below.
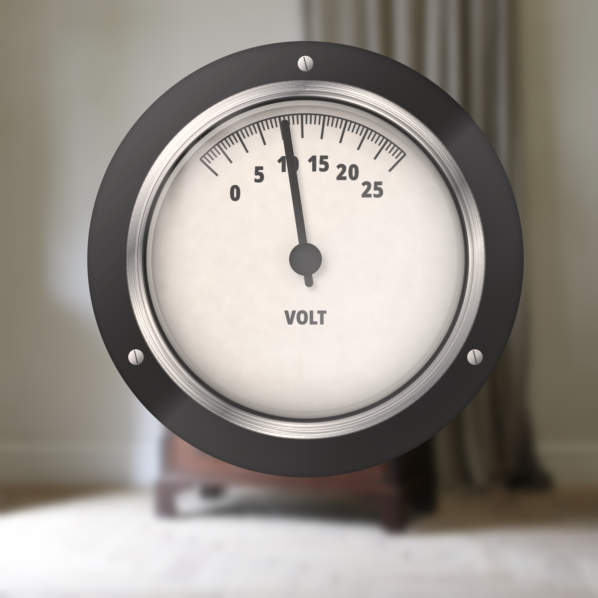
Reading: 10.5 V
